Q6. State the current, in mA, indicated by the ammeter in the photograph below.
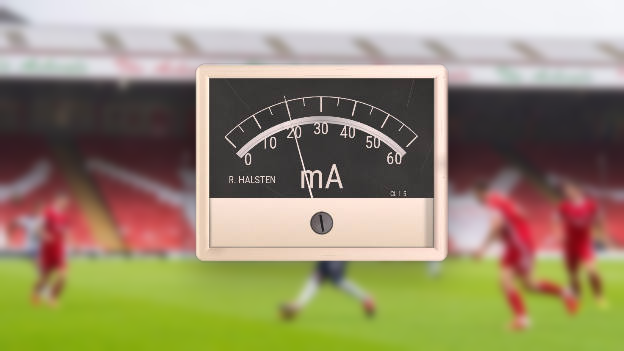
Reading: 20 mA
